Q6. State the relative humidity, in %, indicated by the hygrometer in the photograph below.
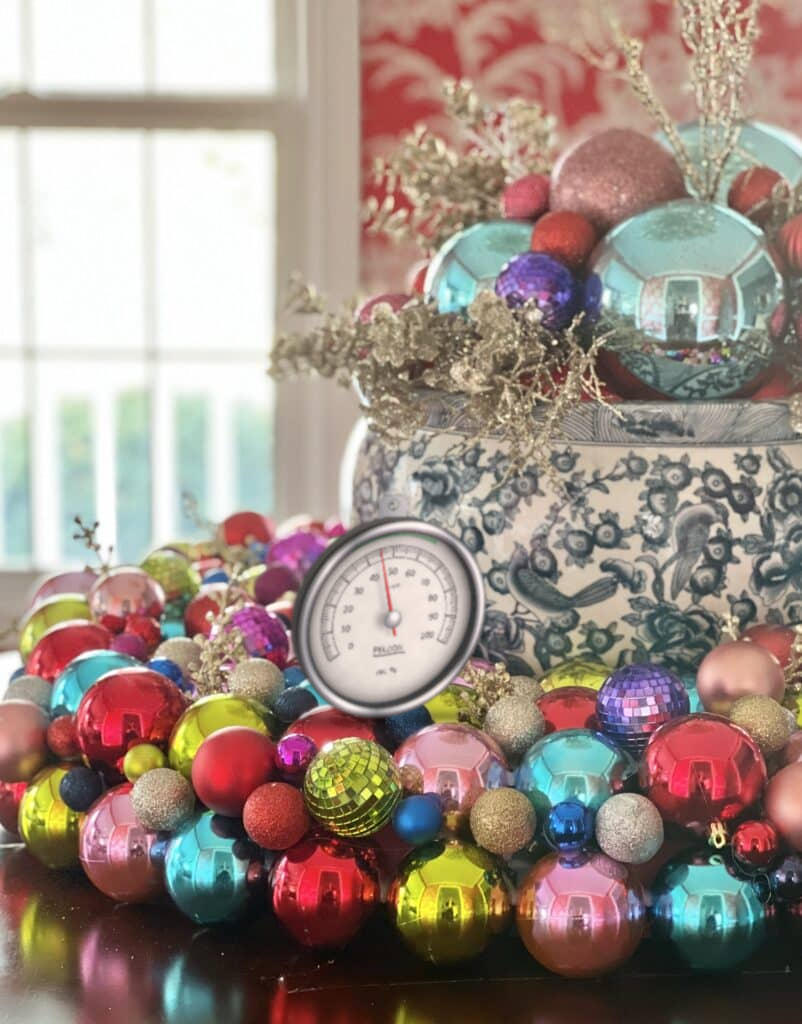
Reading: 45 %
